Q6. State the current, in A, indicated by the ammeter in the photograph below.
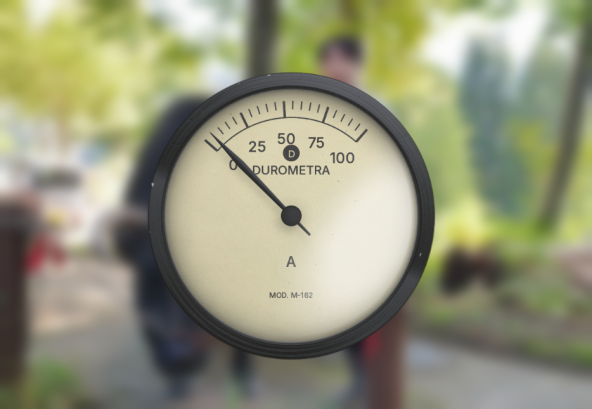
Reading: 5 A
